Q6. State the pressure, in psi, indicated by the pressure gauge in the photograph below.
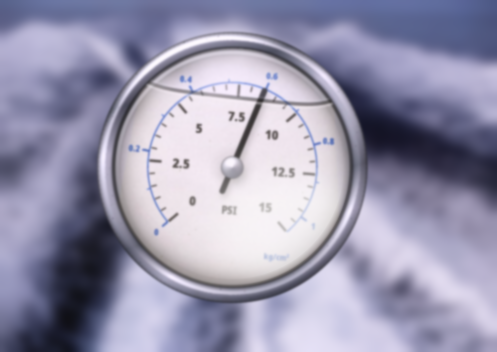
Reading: 8.5 psi
